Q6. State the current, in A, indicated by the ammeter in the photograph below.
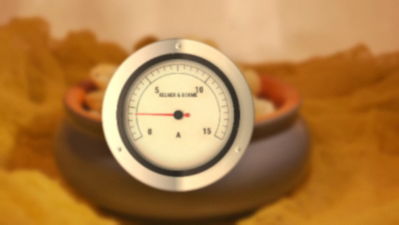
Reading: 2 A
